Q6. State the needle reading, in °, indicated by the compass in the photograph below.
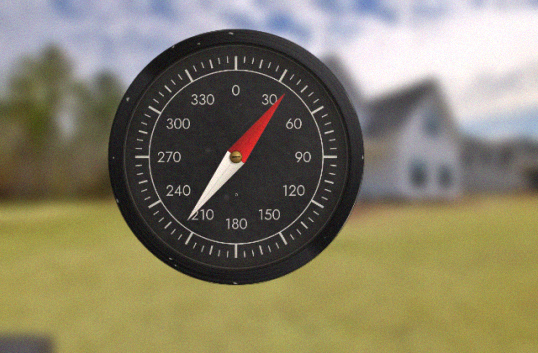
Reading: 37.5 °
